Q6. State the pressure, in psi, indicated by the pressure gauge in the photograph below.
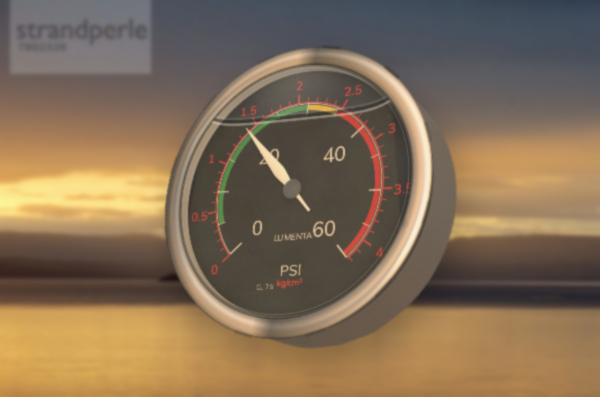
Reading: 20 psi
